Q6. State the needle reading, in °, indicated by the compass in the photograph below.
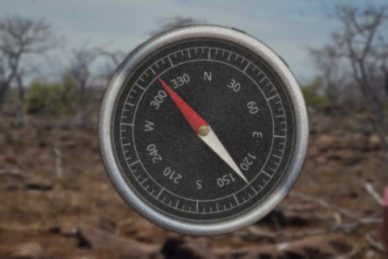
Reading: 315 °
